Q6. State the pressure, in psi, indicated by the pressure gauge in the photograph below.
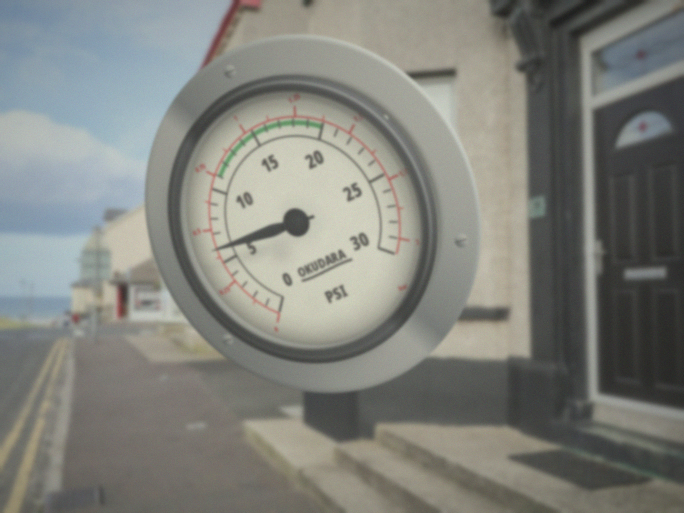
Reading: 6 psi
